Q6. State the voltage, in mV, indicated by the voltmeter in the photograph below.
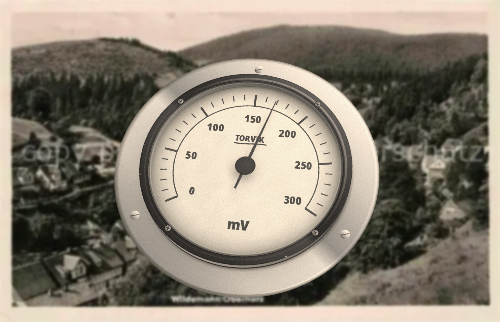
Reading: 170 mV
